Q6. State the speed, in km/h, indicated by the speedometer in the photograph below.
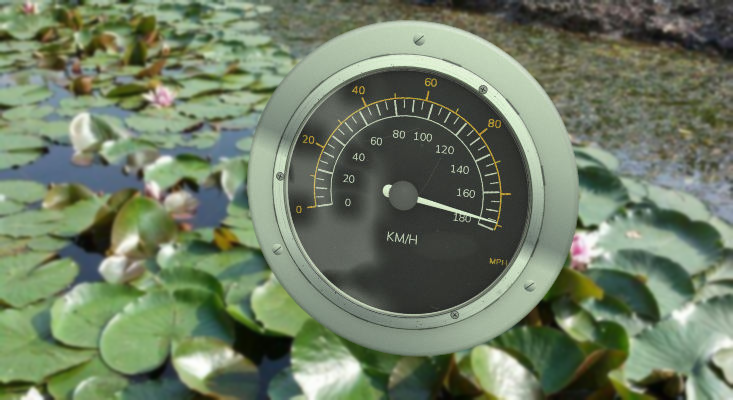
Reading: 175 km/h
